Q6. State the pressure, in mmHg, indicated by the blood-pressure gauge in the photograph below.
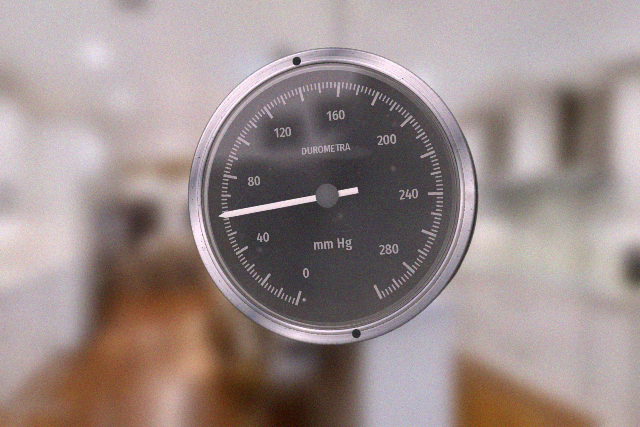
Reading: 60 mmHg
